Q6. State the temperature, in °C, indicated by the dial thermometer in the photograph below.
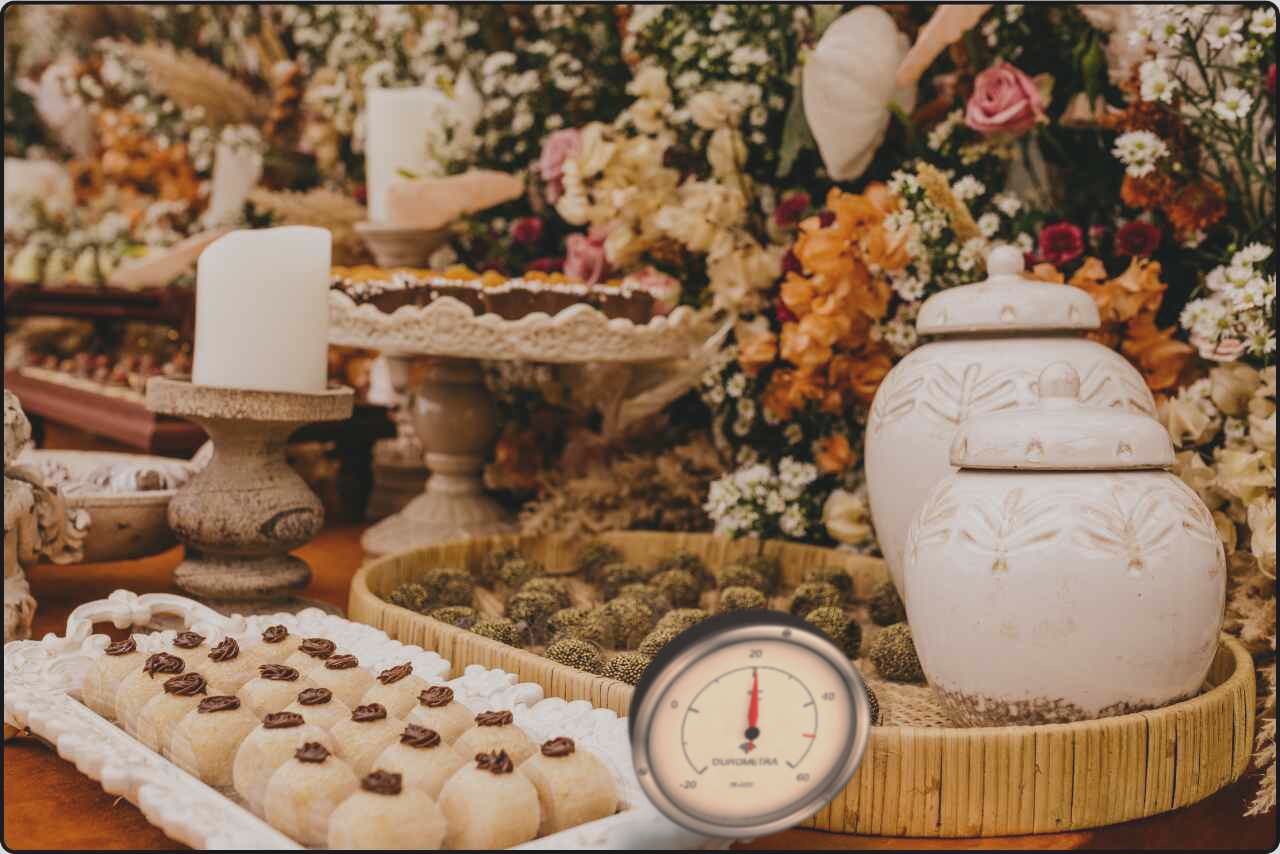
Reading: 20 °C
